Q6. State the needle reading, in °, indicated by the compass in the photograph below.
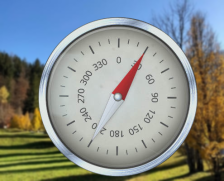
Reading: 30 °
